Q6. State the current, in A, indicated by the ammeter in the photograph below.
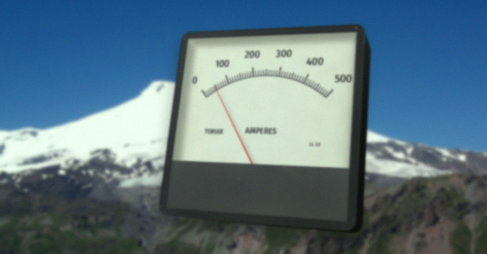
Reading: 50 A
